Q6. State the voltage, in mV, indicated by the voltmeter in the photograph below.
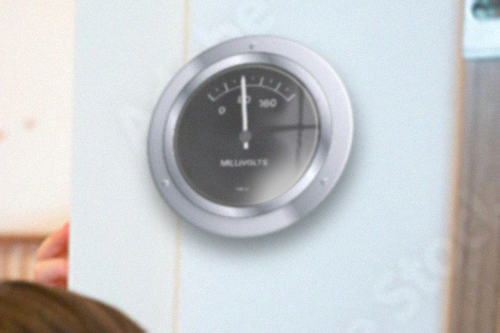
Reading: 80 mV
